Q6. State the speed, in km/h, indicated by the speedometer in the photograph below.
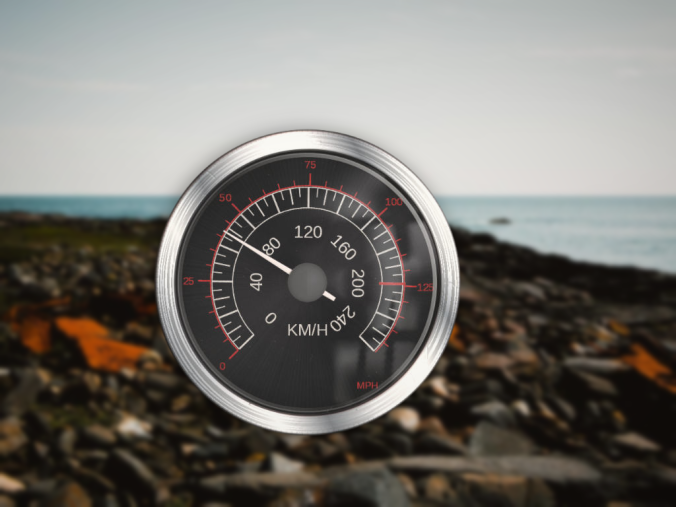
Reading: 67.5 km/h
